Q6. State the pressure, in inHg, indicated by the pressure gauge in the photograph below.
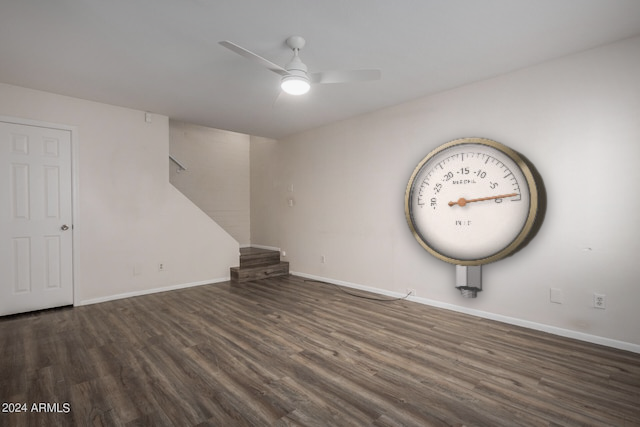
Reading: -1 inHg
